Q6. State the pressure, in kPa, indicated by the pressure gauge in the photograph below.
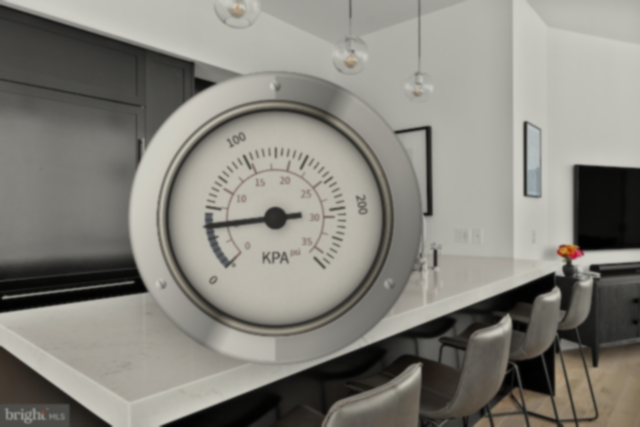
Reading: 35 kPa
